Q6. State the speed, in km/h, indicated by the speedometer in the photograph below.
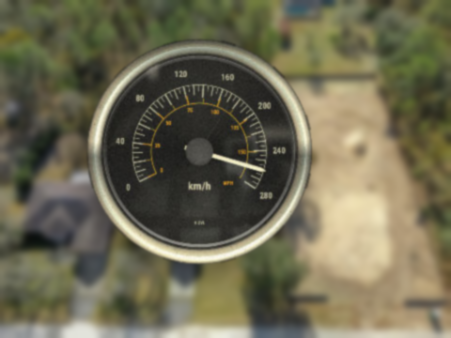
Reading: 260 km/h
